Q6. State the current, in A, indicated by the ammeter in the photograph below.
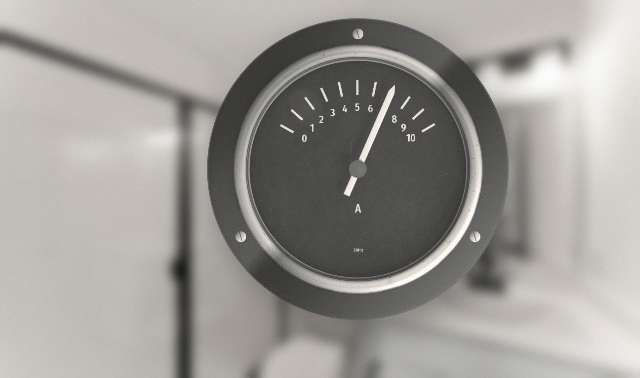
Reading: 7 A
